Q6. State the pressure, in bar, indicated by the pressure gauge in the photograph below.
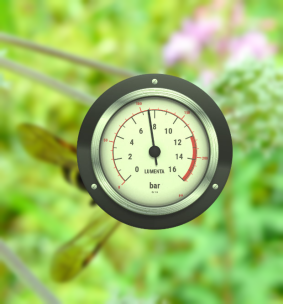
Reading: 7.5 bar
